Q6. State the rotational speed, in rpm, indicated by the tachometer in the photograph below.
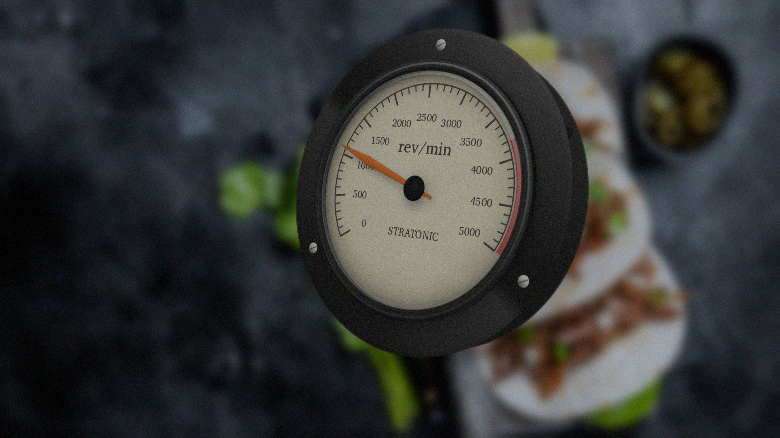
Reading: 1100 rpm
